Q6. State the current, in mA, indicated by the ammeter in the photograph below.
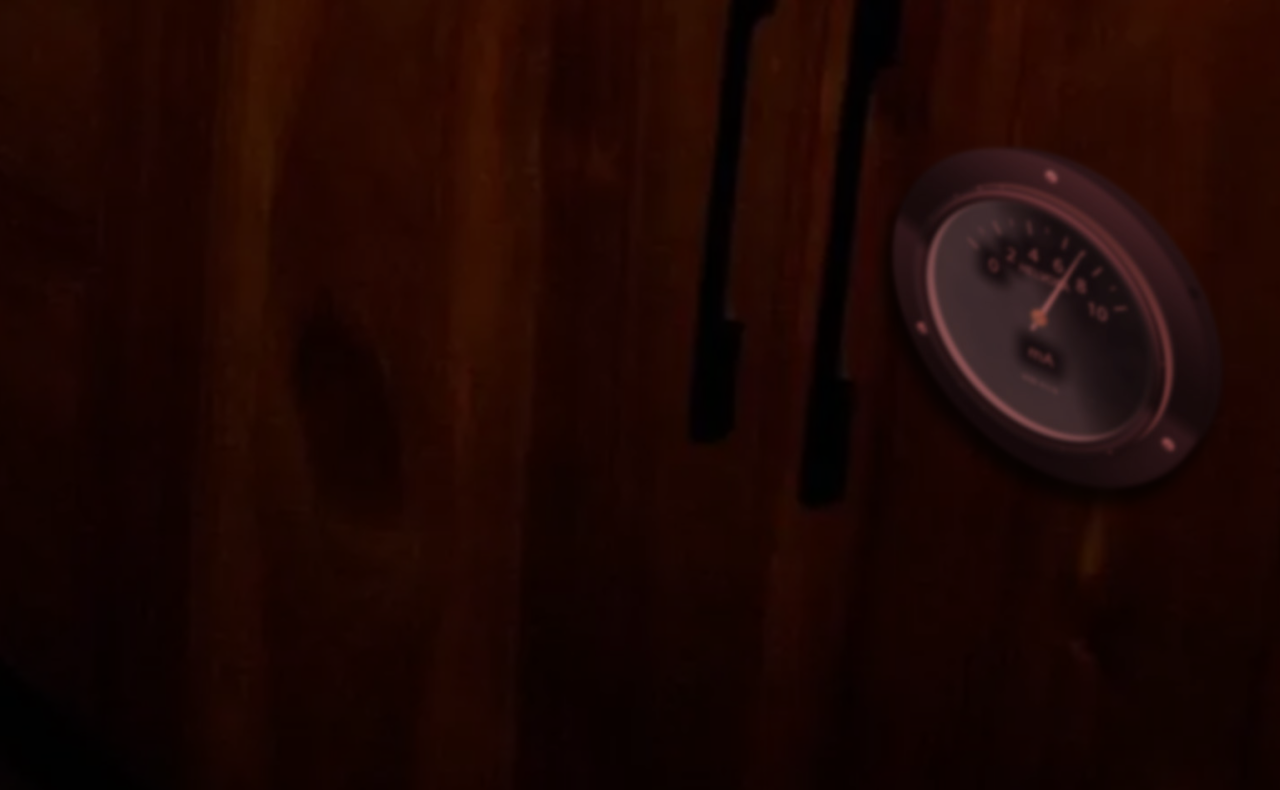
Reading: 7 mA
